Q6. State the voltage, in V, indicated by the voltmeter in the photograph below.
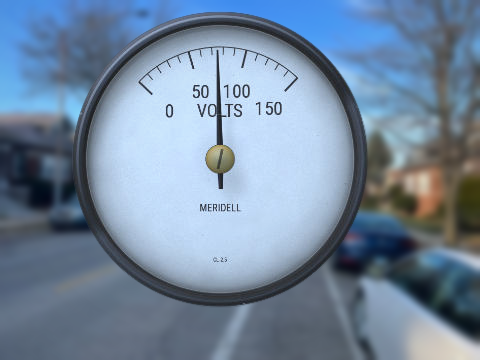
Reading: 75 V
